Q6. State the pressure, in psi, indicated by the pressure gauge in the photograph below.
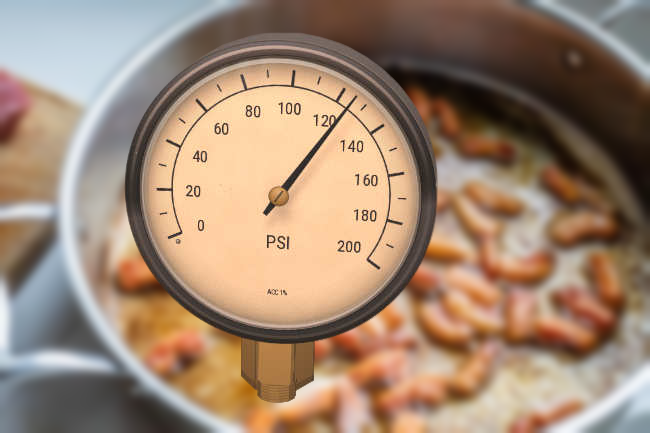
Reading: 125 psi
